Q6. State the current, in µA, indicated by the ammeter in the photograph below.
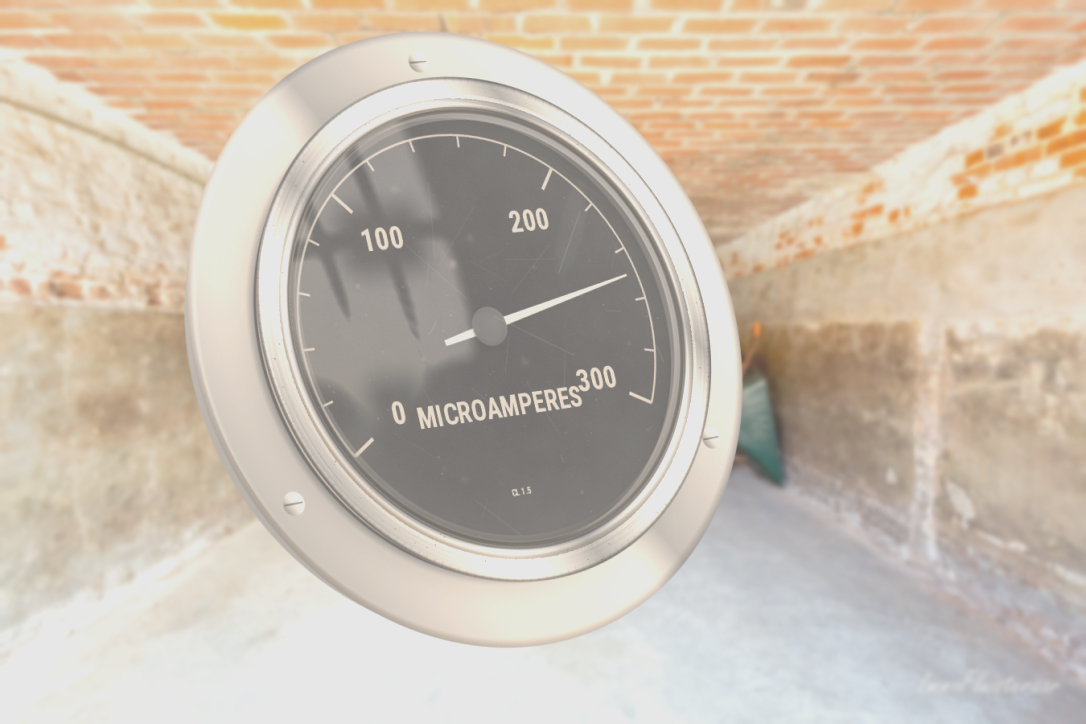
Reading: 250 µA
